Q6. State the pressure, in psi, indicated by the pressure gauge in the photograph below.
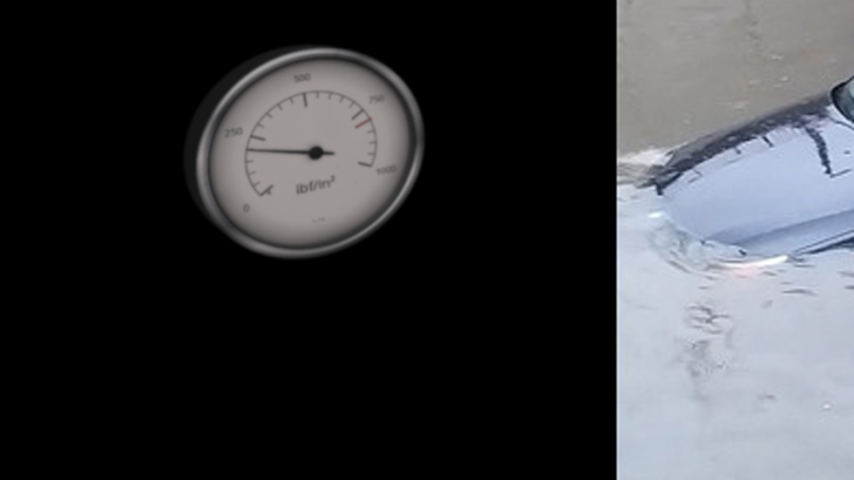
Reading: 200 psi
